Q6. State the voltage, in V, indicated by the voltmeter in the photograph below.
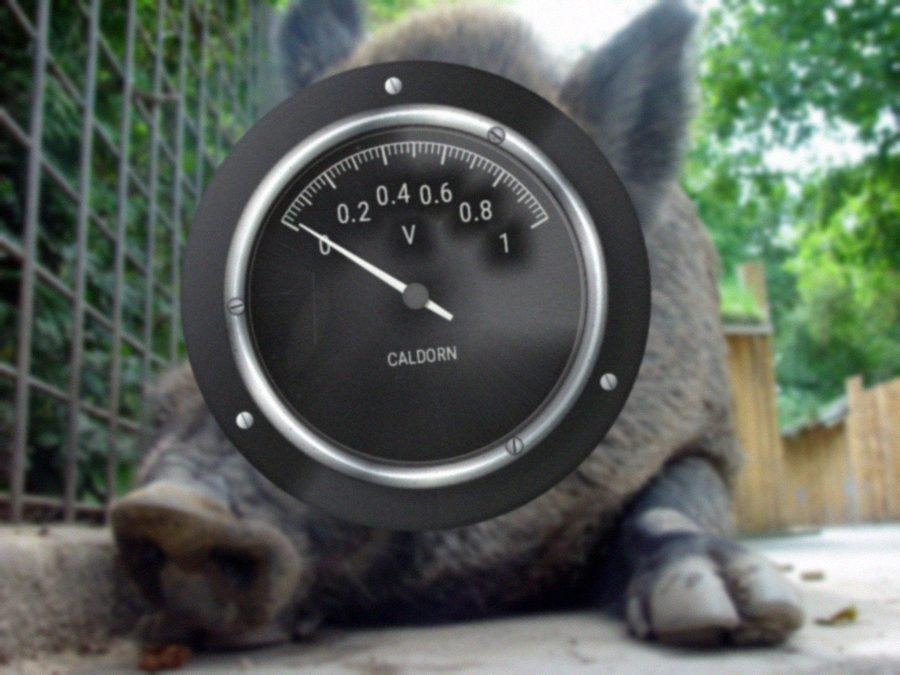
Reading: 0.02 V
